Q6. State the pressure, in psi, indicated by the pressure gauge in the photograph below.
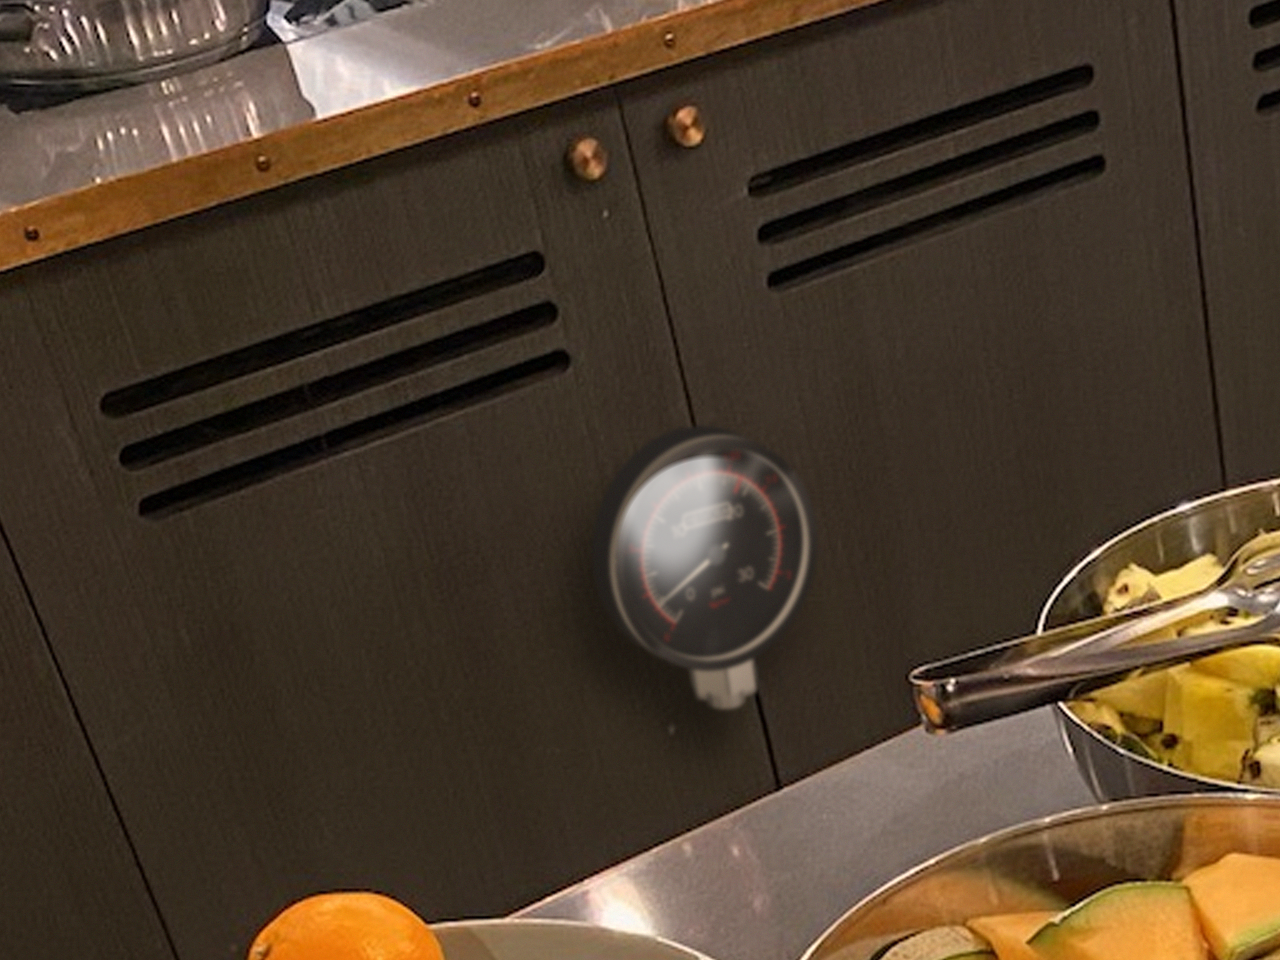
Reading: 2.5 psi
